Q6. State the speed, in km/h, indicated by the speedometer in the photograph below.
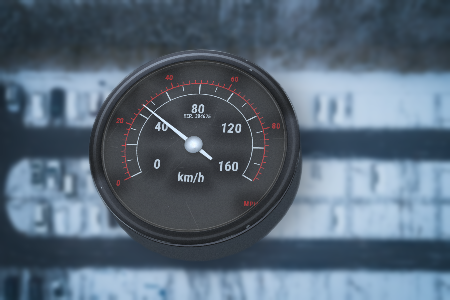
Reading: 45 km/h
